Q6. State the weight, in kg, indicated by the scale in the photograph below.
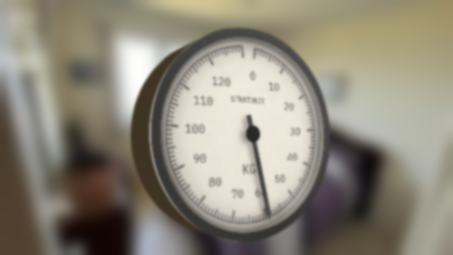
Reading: 60 kg
